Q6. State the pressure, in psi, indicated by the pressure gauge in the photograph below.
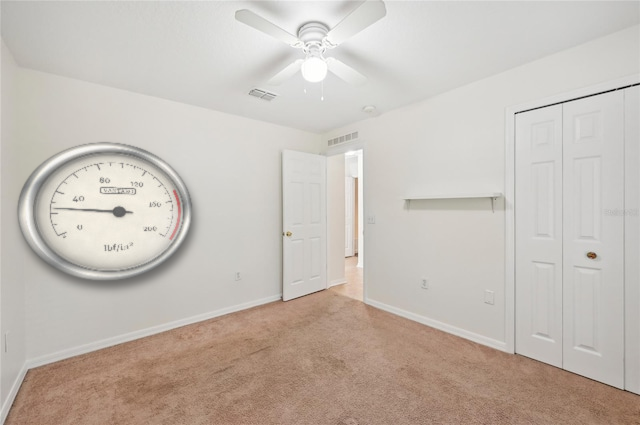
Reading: 25 psi
